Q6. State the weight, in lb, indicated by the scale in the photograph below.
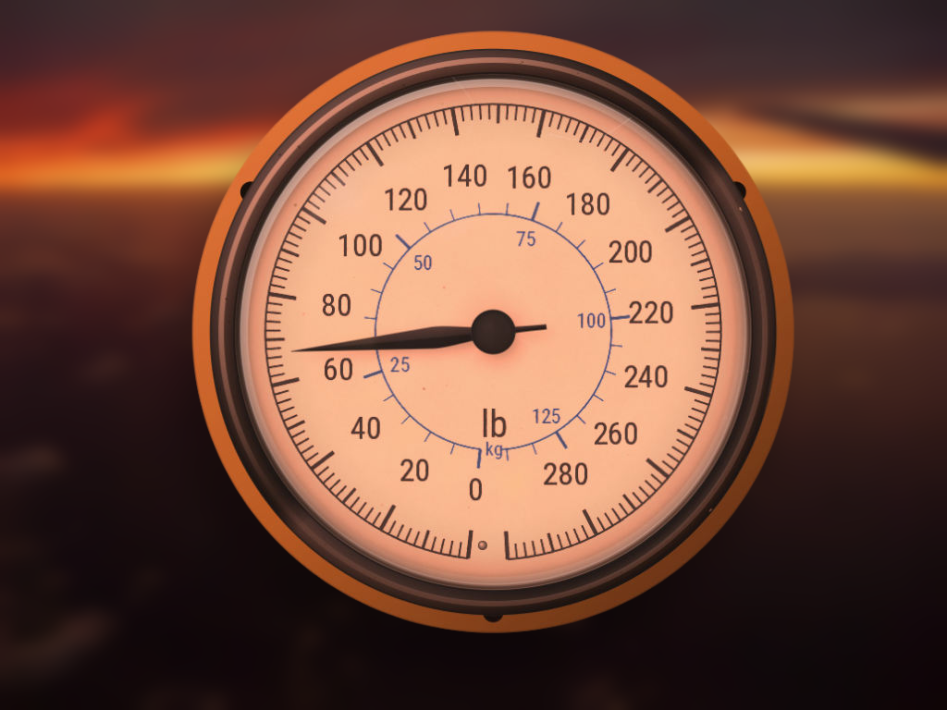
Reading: 67 lb
